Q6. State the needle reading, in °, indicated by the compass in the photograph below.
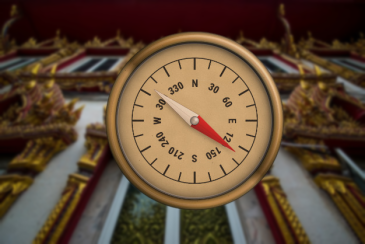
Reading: 127.5 °
